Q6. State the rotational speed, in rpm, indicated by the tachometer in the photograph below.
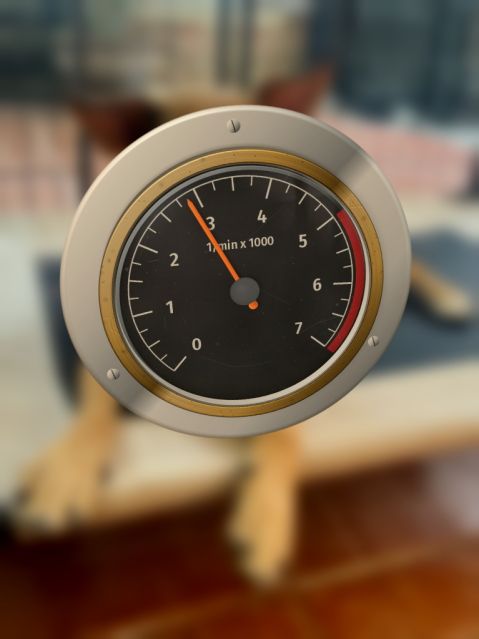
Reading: 2875 rpm
